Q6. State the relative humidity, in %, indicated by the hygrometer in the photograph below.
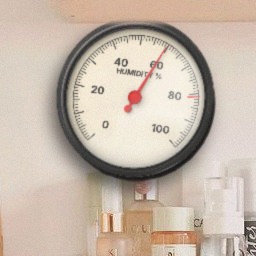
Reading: 60 %
